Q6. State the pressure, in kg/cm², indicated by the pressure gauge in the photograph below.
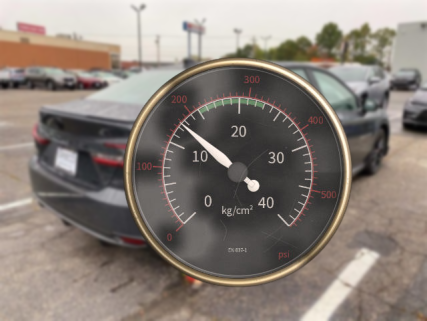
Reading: 12.5 kg/cm²
